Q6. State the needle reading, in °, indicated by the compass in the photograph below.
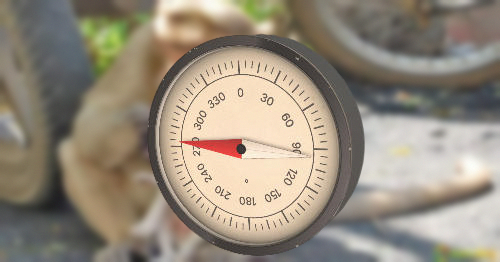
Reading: 275 °
